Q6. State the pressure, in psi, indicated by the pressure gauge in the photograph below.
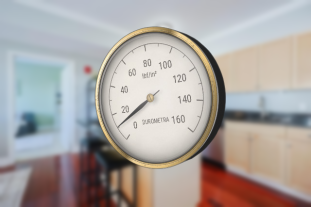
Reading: 10 psi
